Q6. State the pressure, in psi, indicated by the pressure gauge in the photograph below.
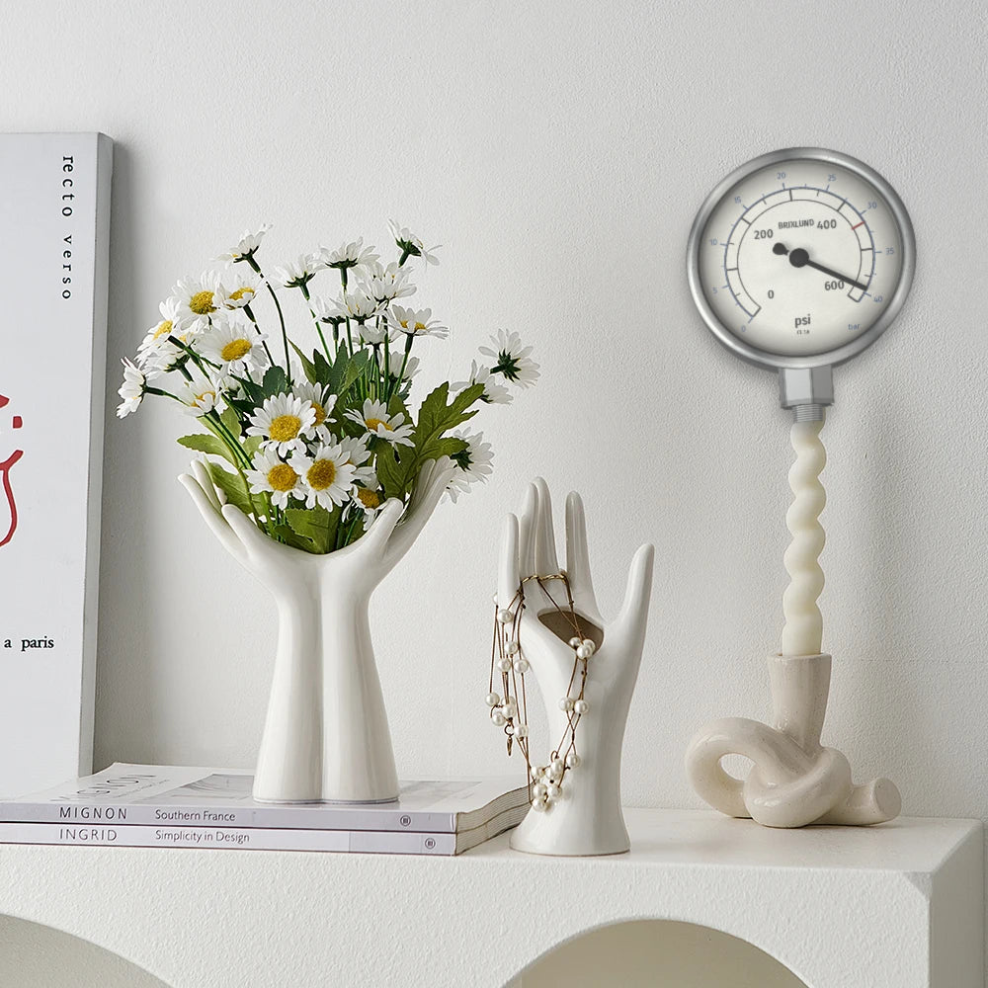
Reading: 575 psi
